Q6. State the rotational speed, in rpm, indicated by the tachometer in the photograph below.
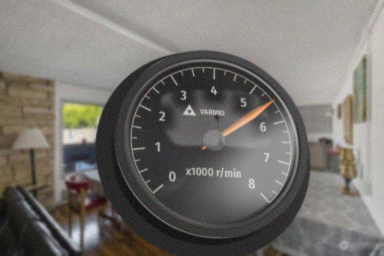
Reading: 5500 rpm
